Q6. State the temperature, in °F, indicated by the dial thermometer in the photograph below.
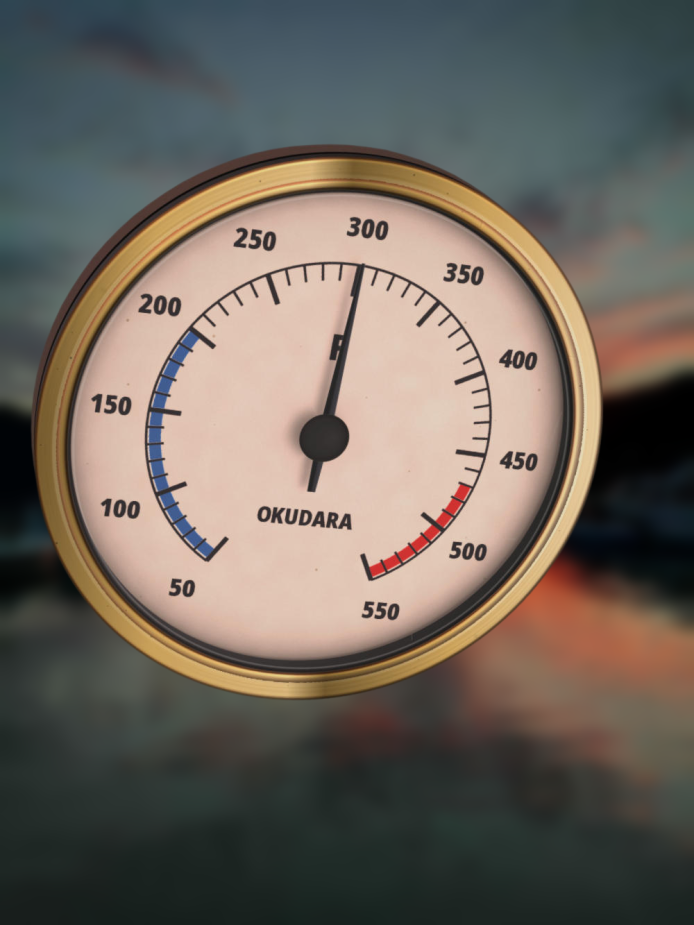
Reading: 300 °F
